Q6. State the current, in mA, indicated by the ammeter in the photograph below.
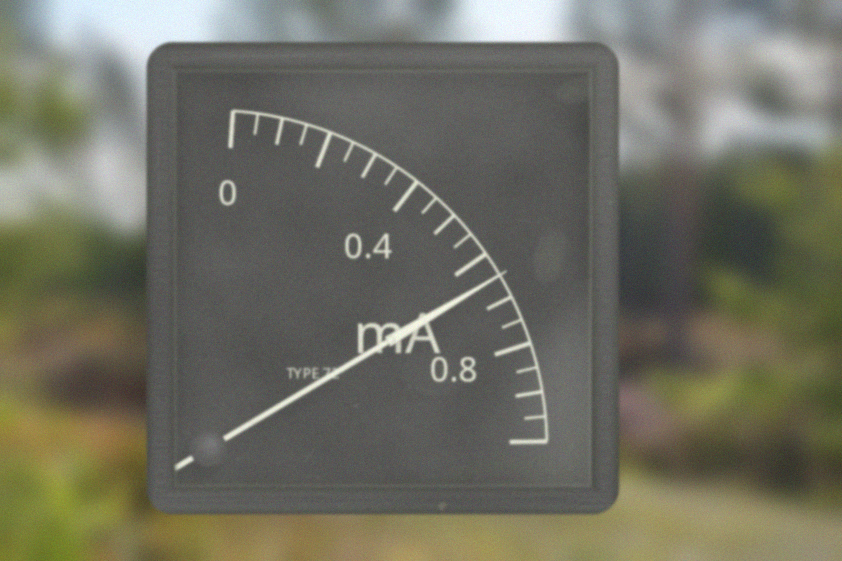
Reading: 0.65 mA
